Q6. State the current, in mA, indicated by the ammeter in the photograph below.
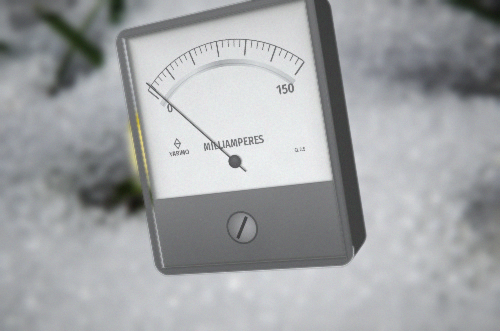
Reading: 5 mA
